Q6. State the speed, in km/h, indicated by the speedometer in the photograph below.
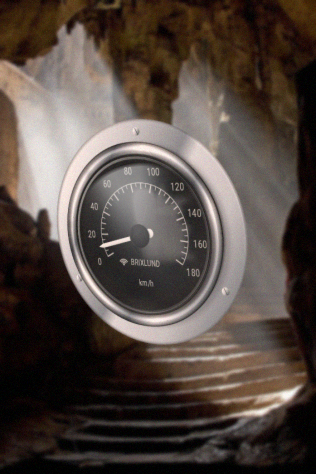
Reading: 10 km/h
